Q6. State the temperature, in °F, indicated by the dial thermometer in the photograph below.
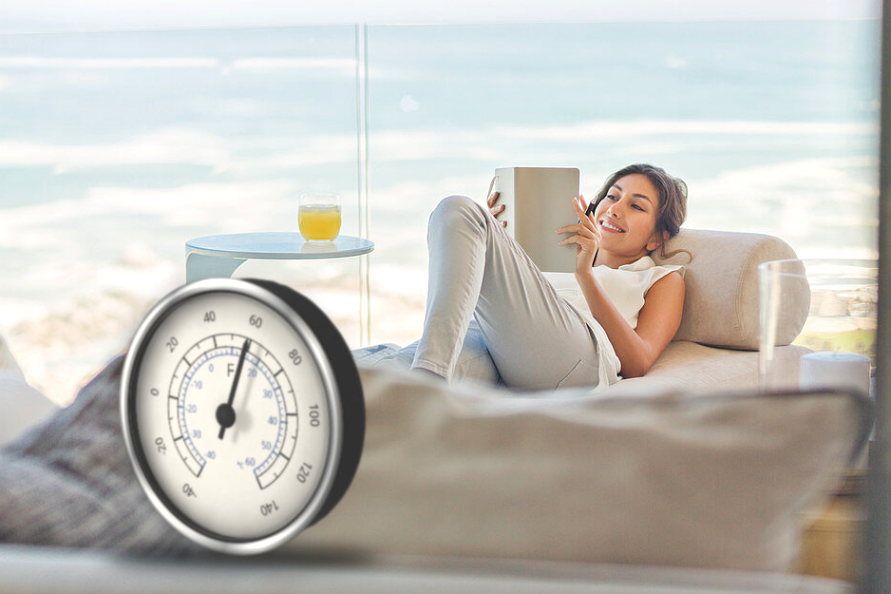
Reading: 60 °F
